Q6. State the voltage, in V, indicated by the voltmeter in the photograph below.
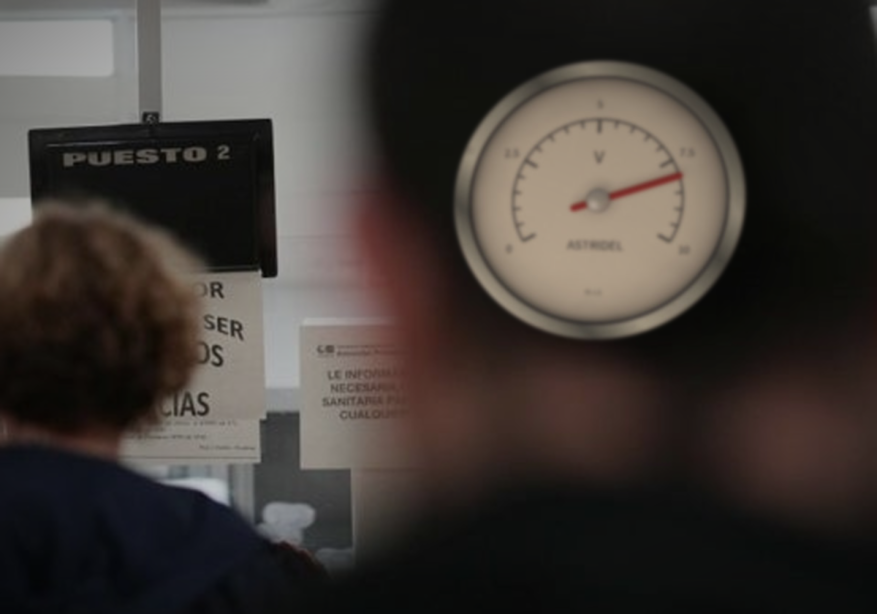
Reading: 8 V
